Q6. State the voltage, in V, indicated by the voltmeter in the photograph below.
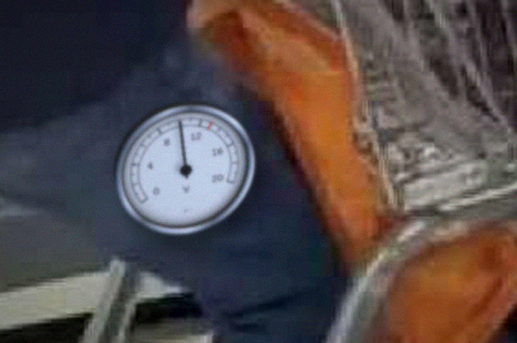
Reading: 10 V
